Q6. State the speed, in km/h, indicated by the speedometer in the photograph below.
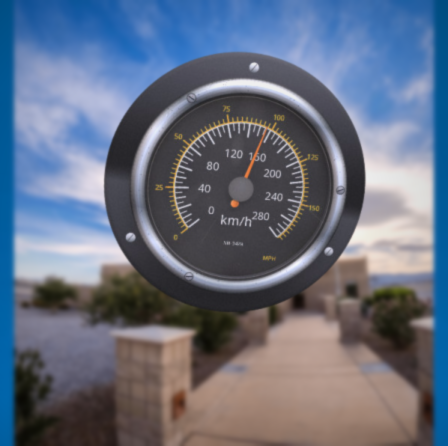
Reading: 155 km/h
